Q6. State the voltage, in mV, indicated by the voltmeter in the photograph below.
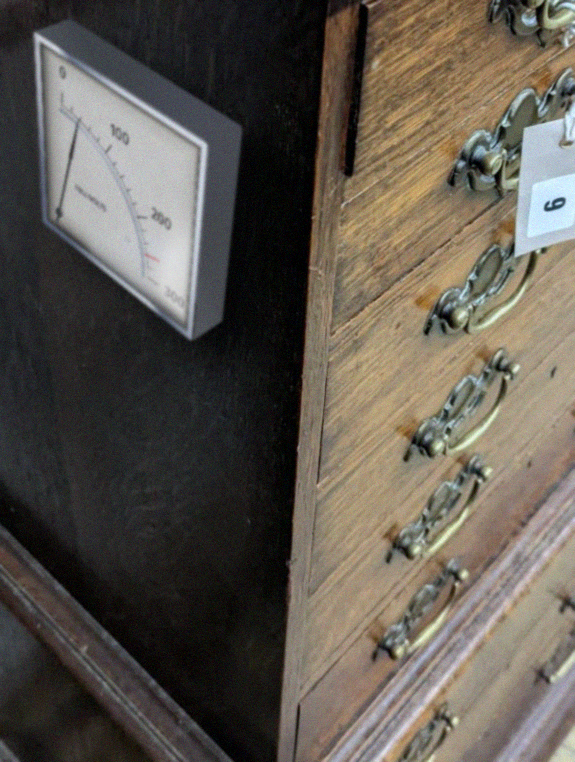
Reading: 40 mV
